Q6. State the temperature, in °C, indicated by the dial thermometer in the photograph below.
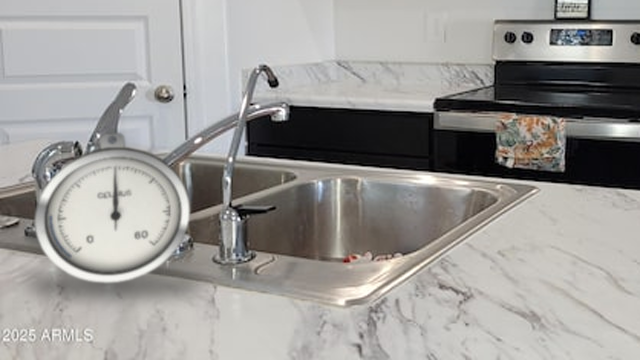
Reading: 30 °C
